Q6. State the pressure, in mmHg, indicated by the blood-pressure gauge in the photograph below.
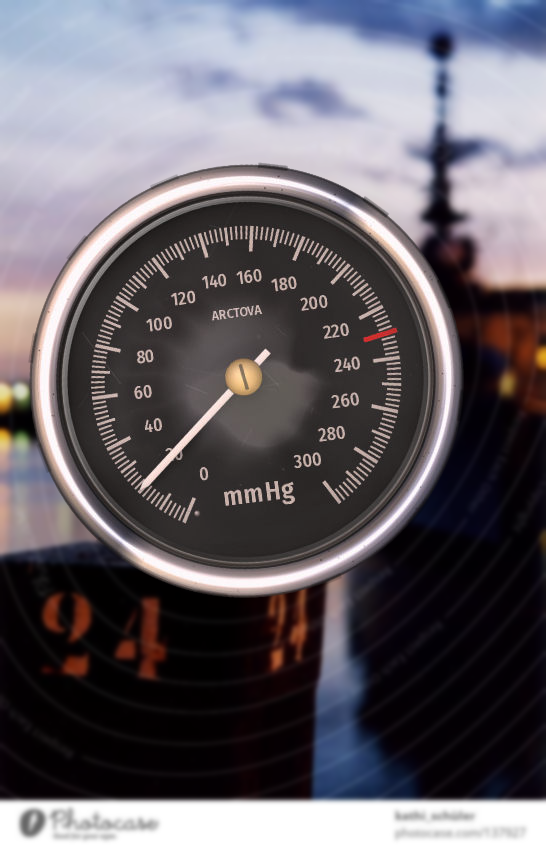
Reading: 20 mmHg
